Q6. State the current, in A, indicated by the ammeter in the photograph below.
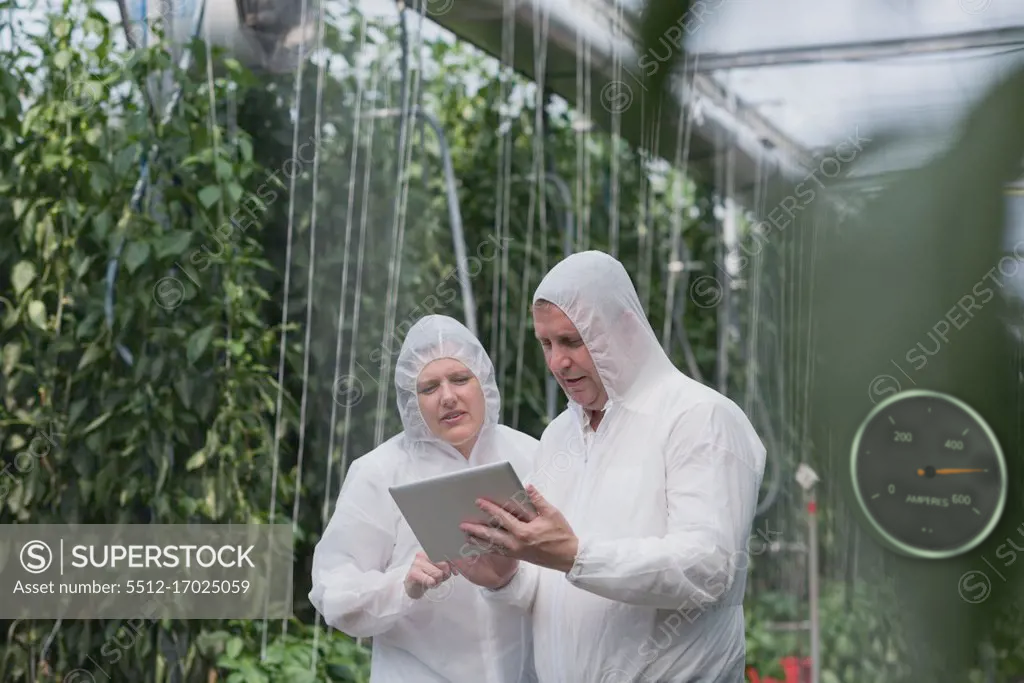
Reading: 500 A
